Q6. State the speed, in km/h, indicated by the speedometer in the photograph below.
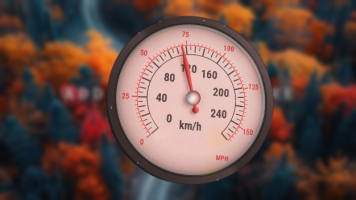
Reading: 115 km/h
